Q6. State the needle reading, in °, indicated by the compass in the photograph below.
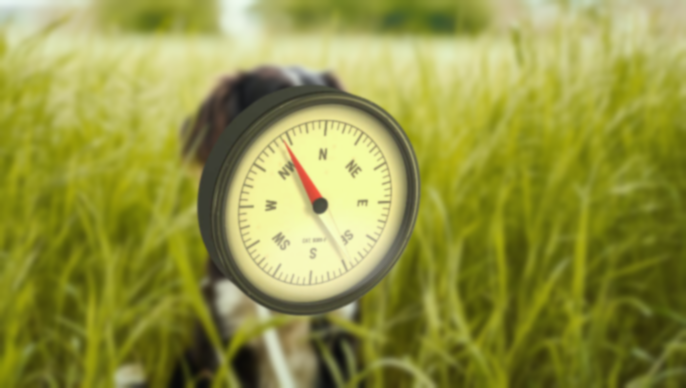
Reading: 325 °
